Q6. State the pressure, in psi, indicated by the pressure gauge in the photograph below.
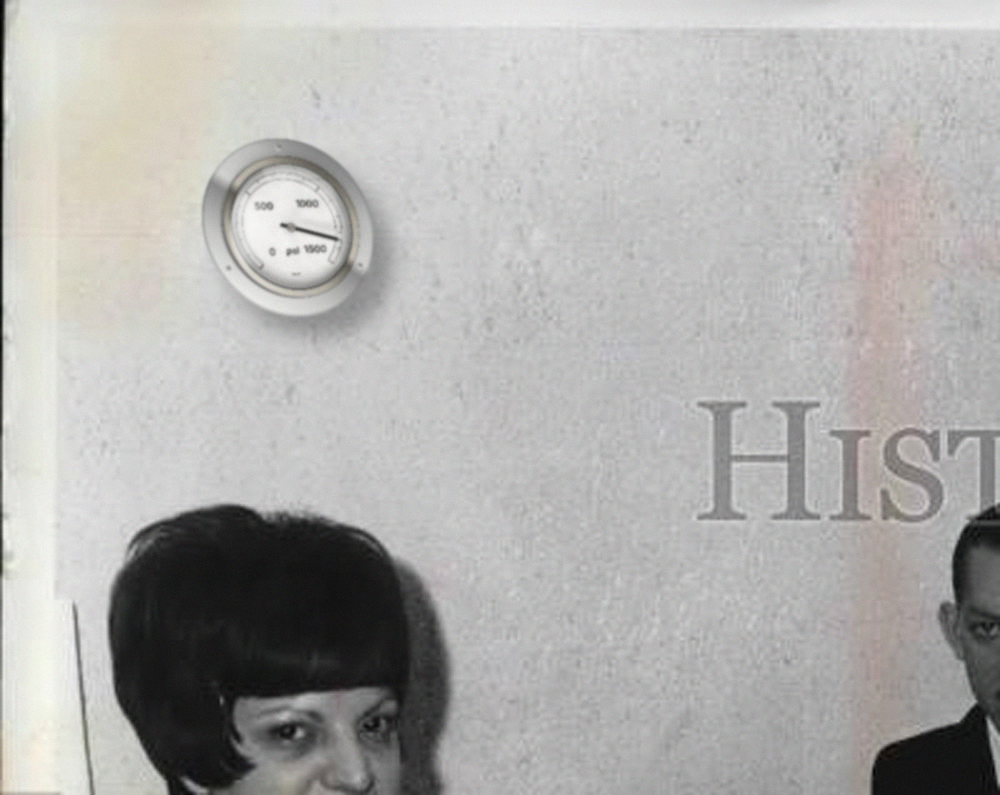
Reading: 1350 psi
